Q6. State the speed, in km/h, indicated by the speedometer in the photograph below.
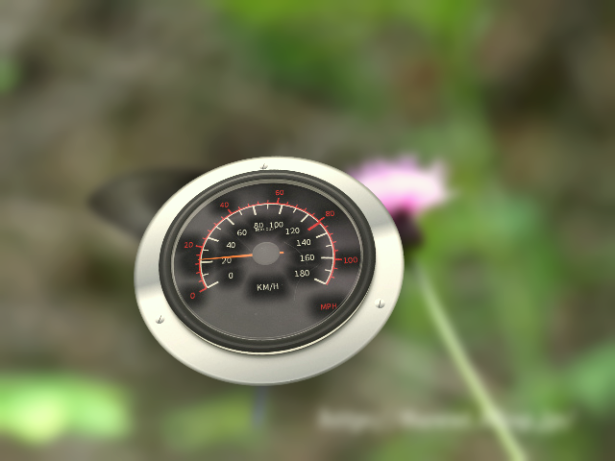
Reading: 20 km/h
